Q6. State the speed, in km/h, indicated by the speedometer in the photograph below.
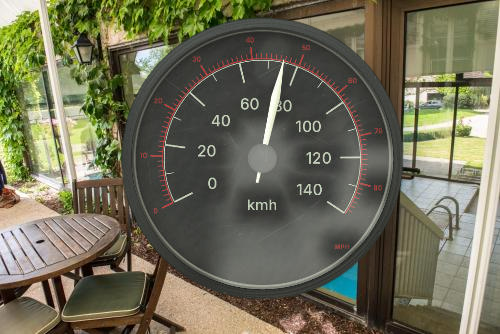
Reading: 75 km/h
